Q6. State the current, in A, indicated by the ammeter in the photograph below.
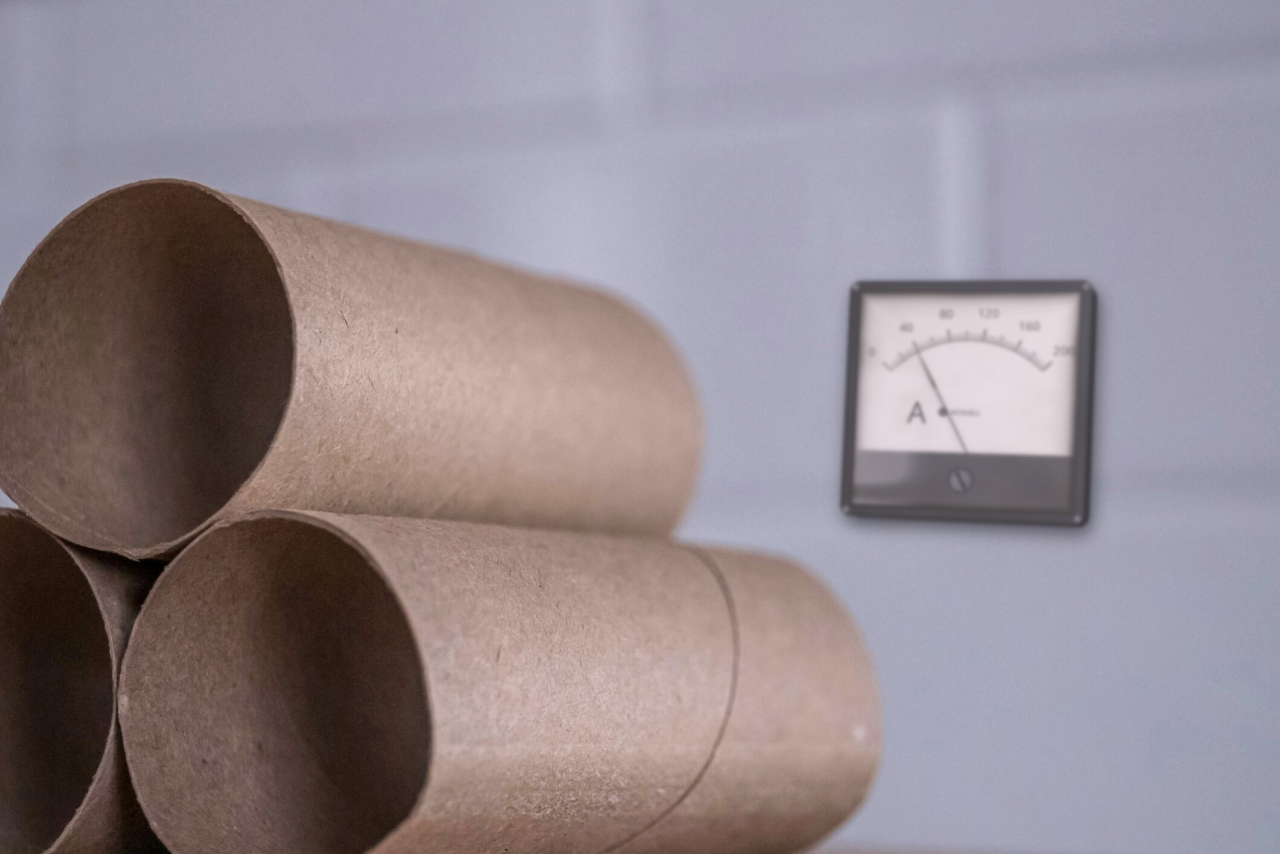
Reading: 40 A
